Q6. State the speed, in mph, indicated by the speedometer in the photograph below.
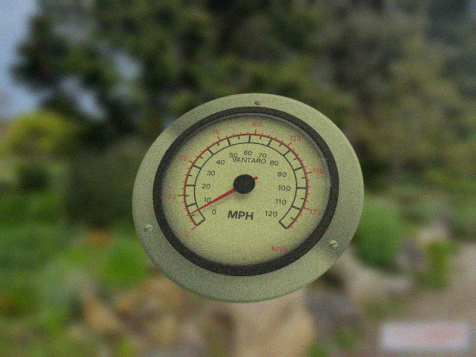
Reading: 5 mph
